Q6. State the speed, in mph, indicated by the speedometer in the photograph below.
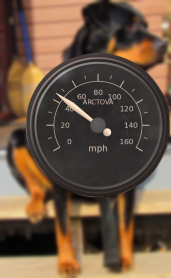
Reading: 45 mph
